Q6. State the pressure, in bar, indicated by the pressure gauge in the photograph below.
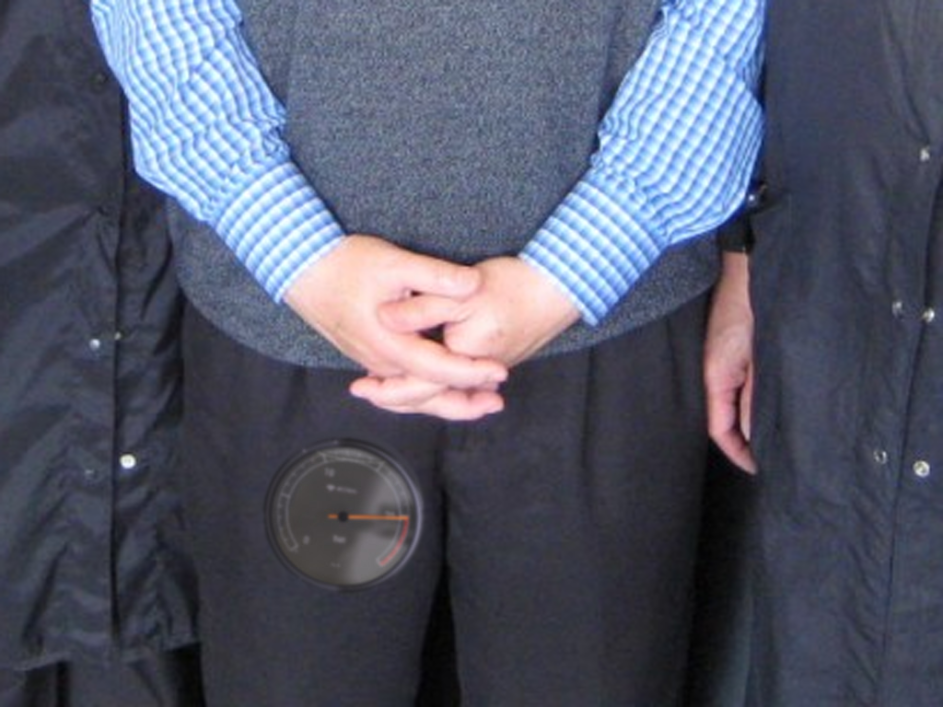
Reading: 20 bar
